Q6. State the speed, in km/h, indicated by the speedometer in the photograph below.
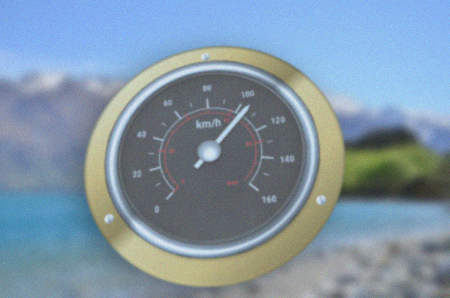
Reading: 105 km/h
